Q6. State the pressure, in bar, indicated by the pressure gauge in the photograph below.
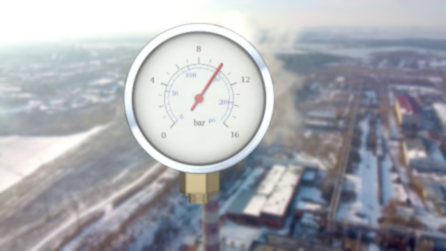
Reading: 10 bar
